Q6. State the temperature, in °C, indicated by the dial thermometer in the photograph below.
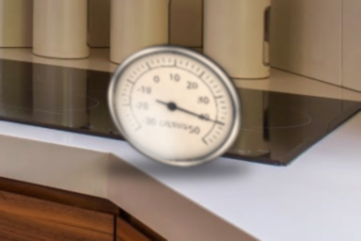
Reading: 40 °C
